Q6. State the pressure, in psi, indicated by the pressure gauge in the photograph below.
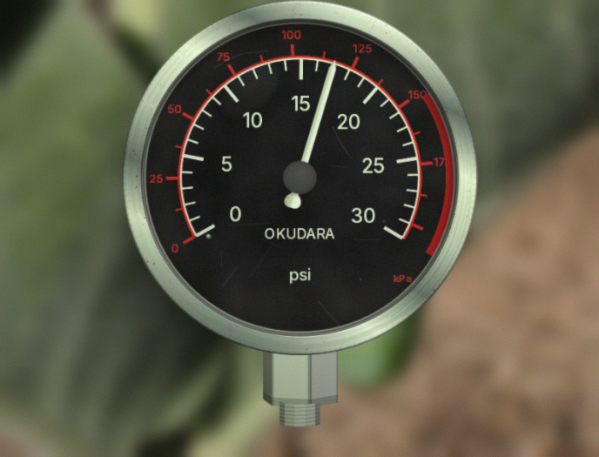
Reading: 17 psi
